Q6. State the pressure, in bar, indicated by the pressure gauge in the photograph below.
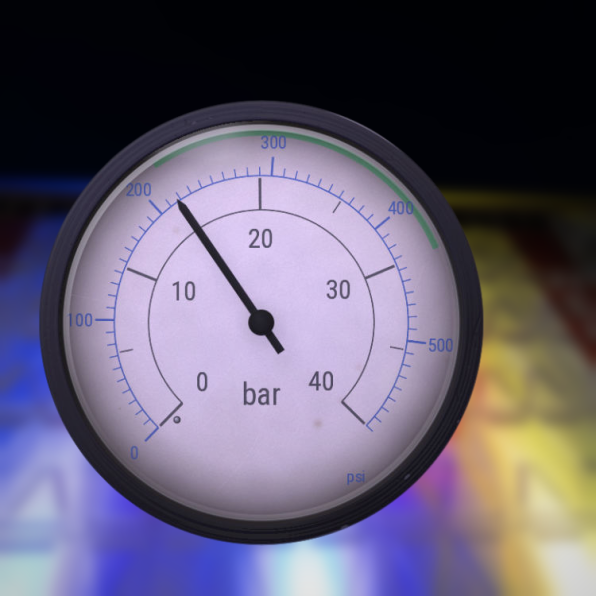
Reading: 15 bar
